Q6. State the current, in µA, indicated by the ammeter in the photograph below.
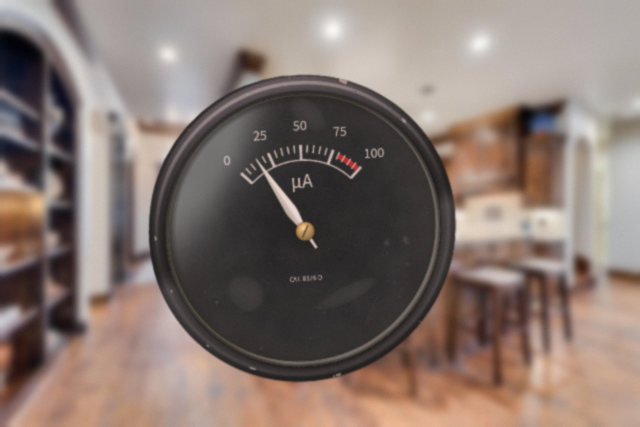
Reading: 15 µA
